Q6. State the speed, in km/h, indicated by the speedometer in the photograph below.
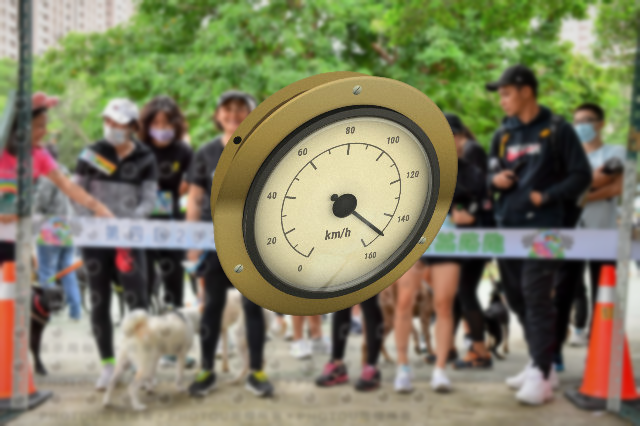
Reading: 150 km/h
